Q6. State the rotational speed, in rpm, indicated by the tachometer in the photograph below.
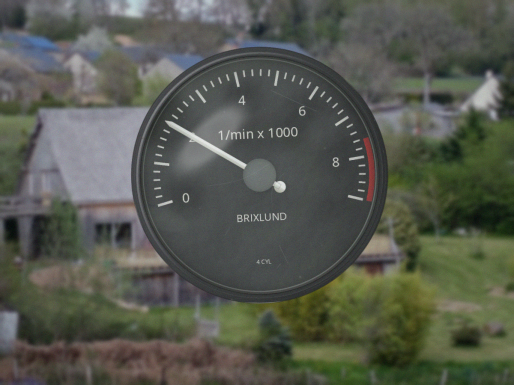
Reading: 2000 rpm
